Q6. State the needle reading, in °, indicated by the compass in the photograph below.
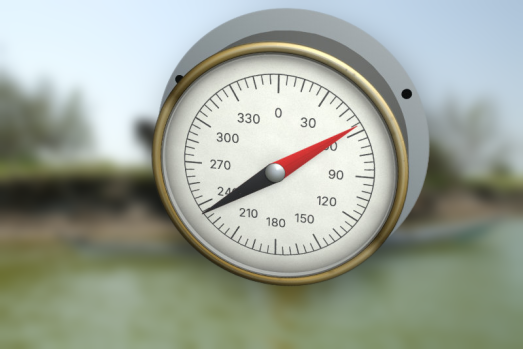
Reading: 55 °
